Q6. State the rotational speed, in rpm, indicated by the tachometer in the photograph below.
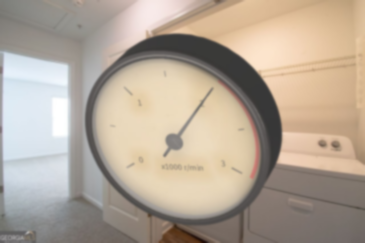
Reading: 2000 rpm
